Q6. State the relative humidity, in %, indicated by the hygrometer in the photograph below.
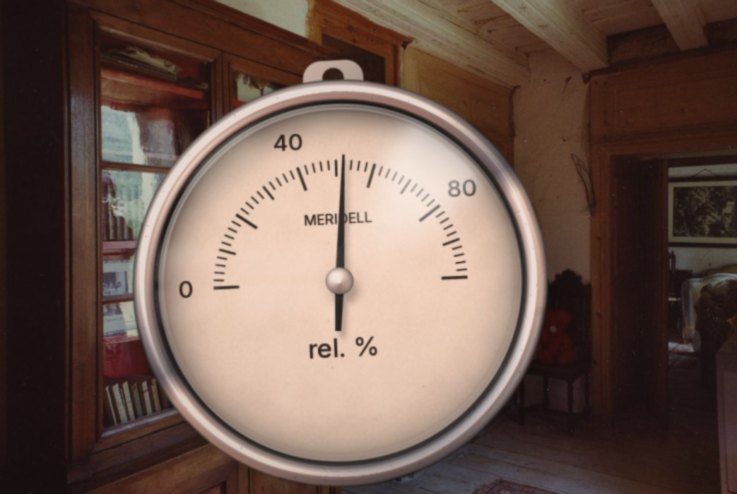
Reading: 52 %
